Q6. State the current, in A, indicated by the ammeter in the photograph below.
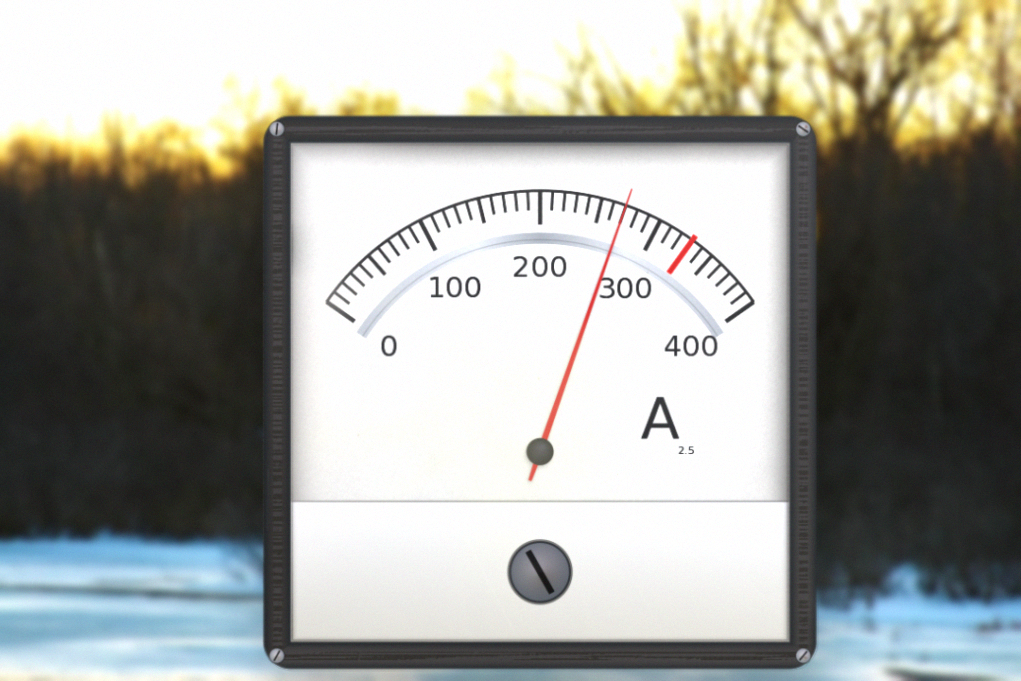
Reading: 270 A
